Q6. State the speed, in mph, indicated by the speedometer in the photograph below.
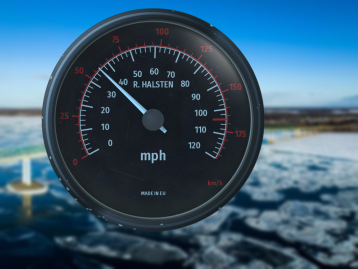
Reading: 36 mph
